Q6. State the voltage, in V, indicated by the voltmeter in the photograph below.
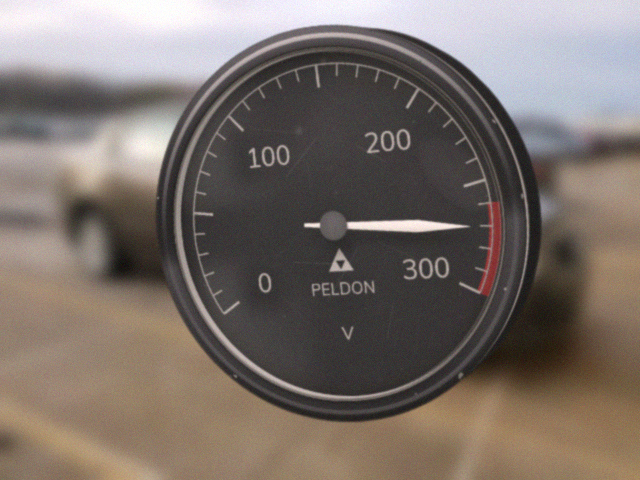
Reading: 270 V
